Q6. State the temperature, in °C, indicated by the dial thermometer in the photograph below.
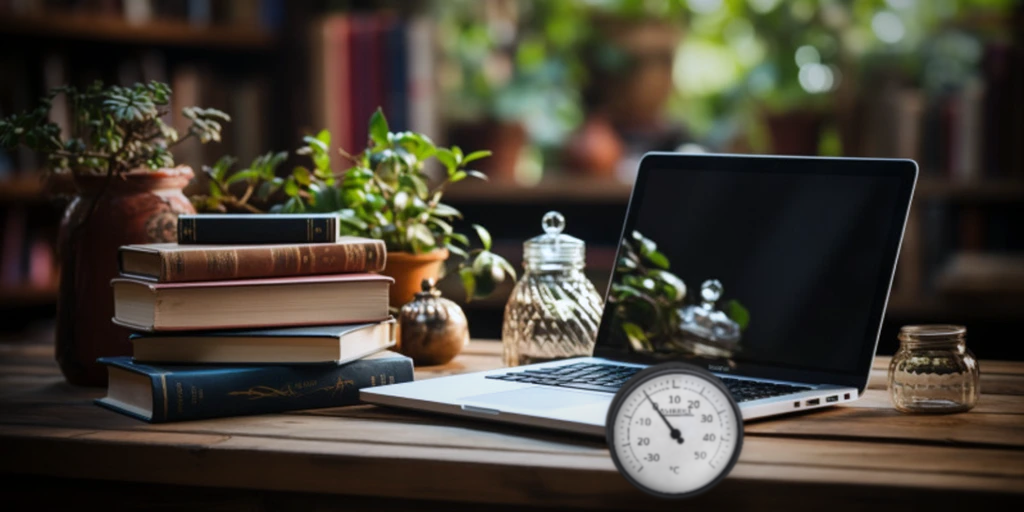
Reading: 0 °C
